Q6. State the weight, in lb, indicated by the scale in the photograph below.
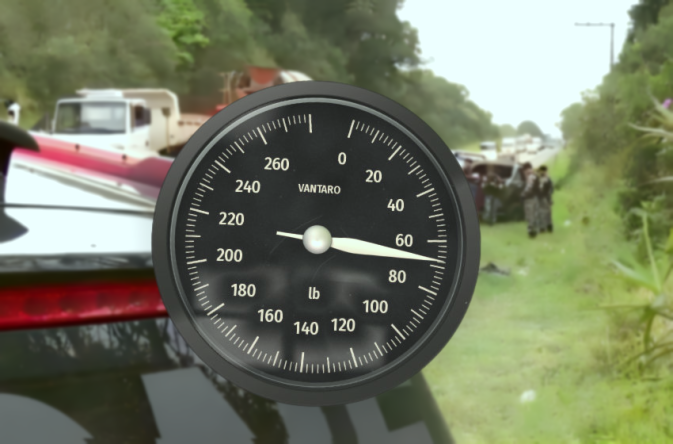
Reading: 68 lb
